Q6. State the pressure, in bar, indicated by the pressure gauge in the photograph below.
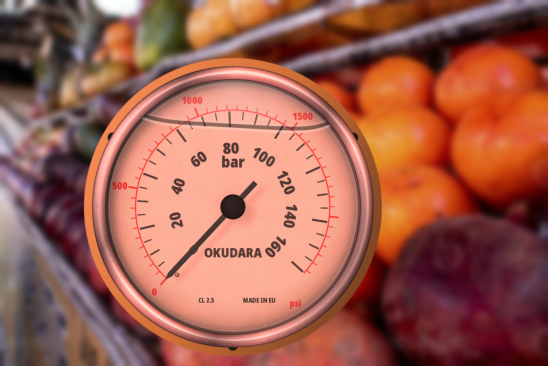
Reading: 0 bar
